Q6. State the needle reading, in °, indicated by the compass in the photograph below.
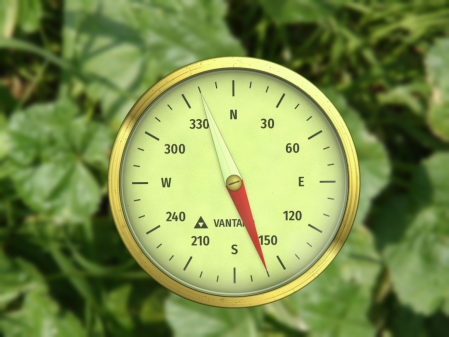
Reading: 160 °
